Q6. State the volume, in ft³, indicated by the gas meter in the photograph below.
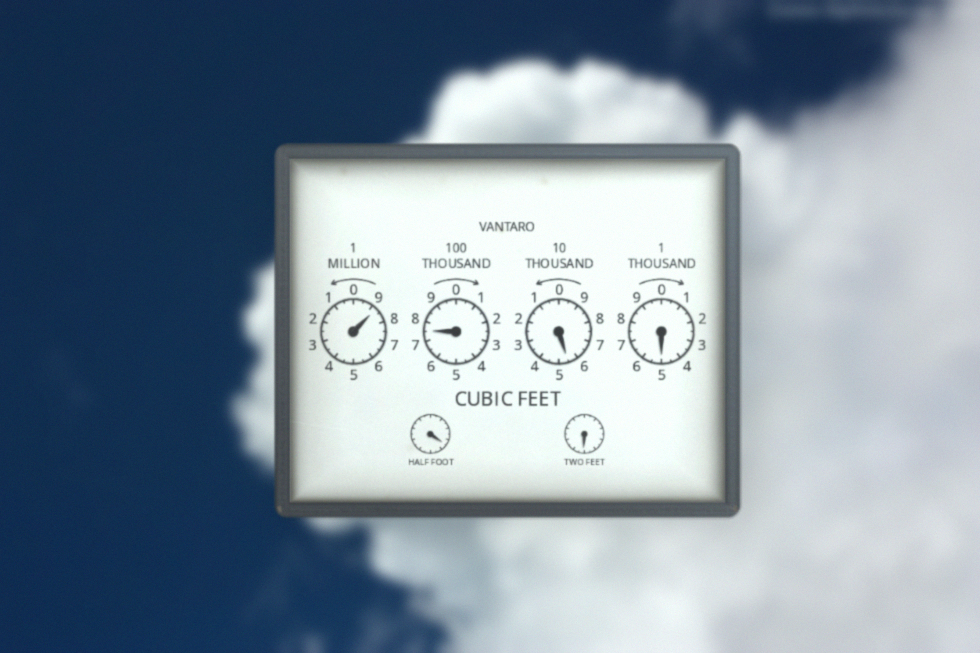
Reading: 875500 ft³
